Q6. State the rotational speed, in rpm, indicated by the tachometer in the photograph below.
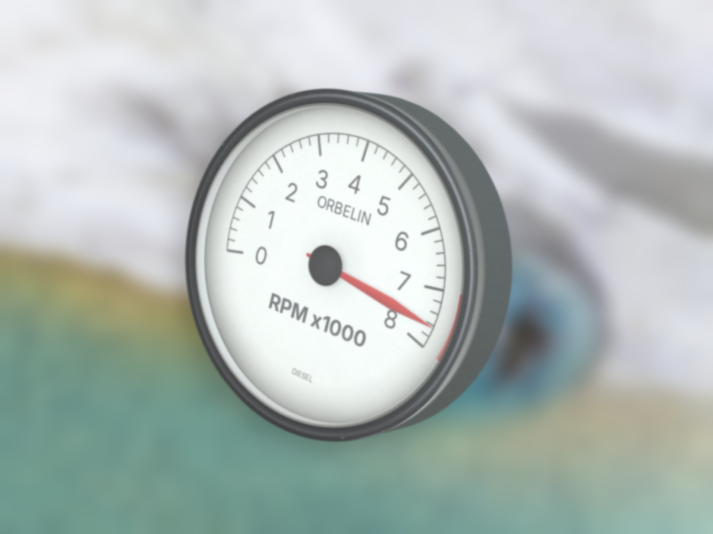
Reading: 7600 rpm
